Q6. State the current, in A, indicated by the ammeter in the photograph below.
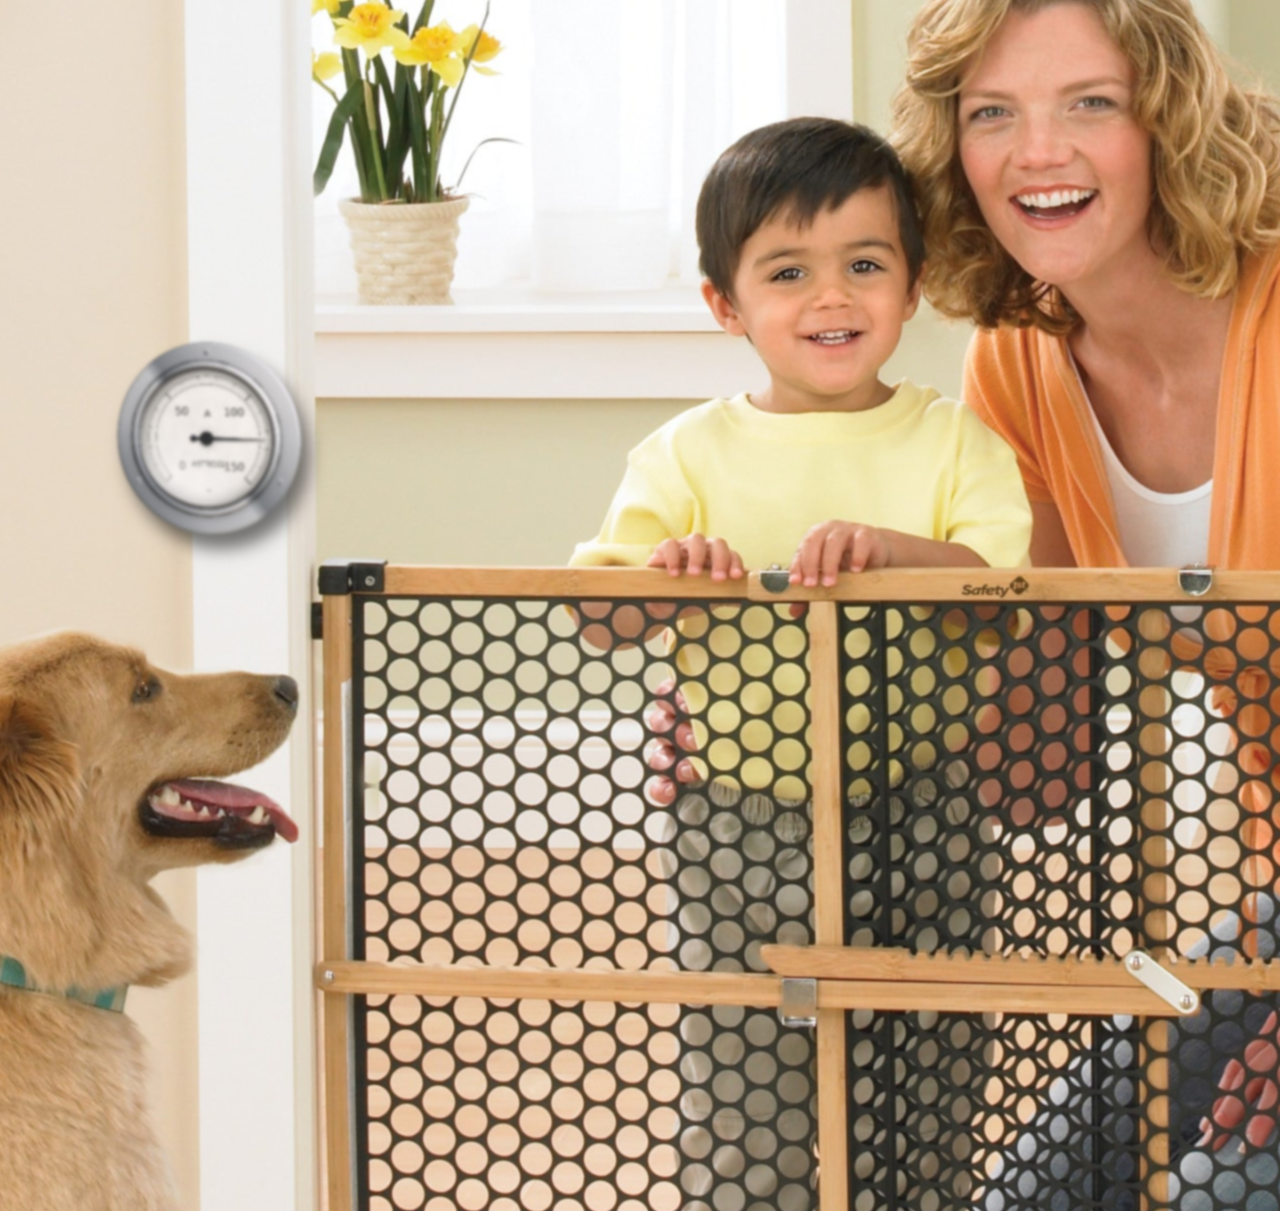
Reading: 125 A
